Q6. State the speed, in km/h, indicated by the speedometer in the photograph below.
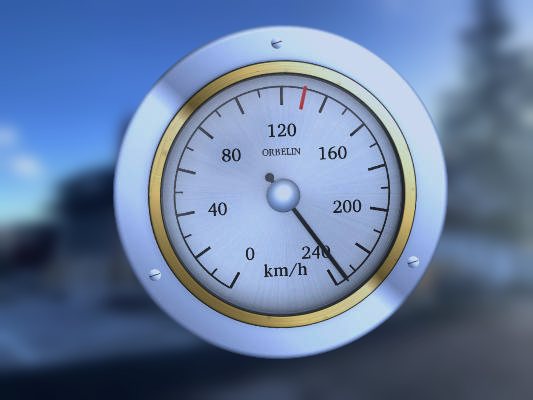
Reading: 235 km/h
